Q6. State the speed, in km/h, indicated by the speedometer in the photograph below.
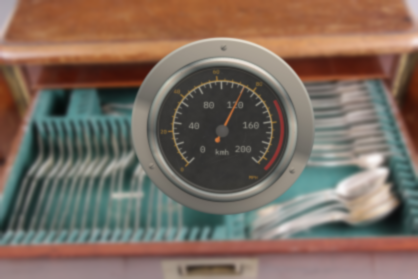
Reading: 120 km/h
